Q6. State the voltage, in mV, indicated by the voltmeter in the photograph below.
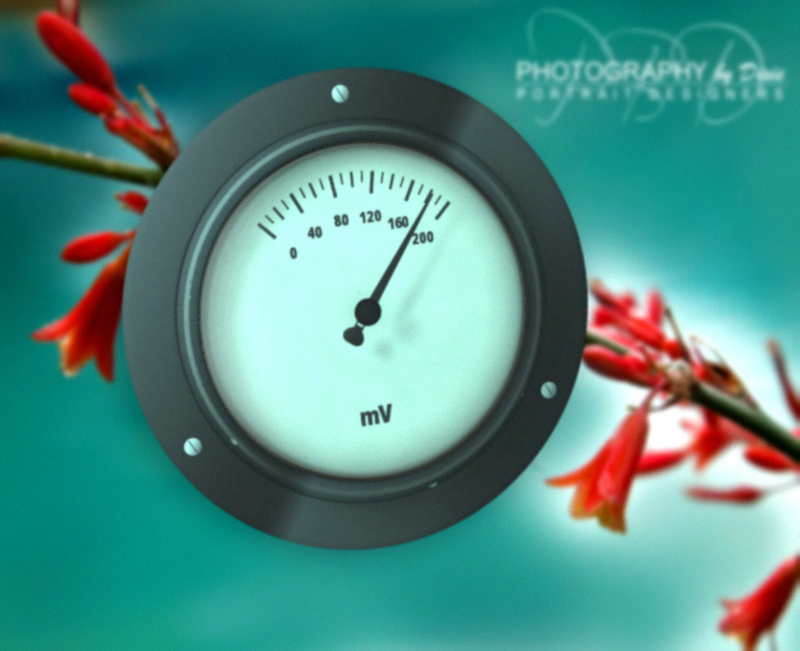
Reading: 180 mV
